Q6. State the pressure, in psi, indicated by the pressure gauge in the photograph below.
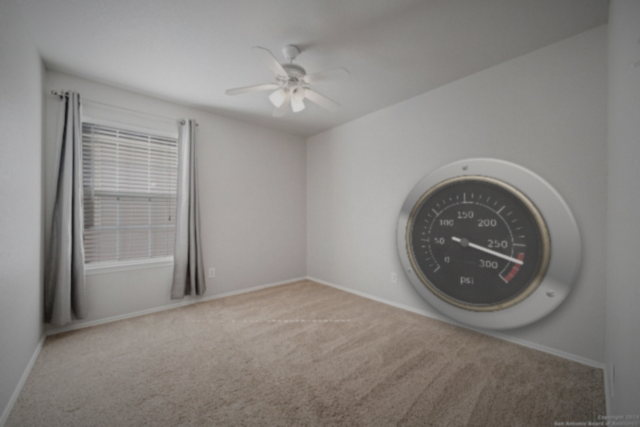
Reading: 270 psi
